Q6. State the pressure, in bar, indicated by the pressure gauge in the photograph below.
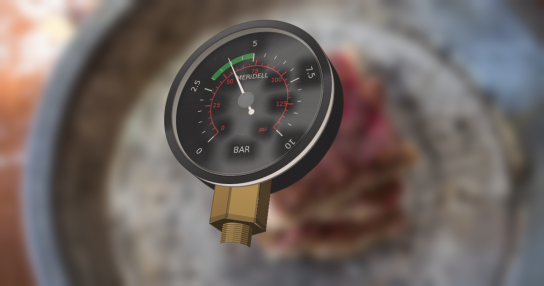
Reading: 4 bar
